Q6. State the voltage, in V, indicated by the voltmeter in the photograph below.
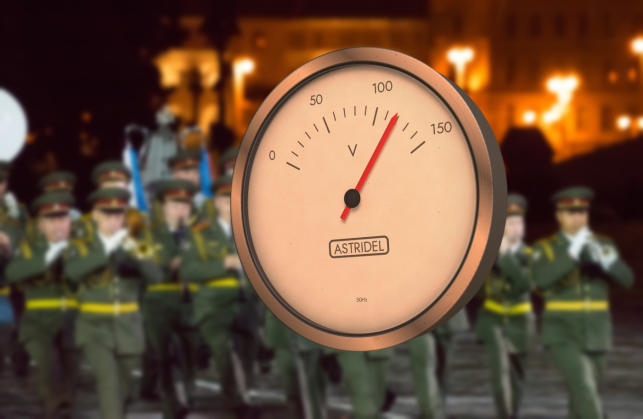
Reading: 120 V
